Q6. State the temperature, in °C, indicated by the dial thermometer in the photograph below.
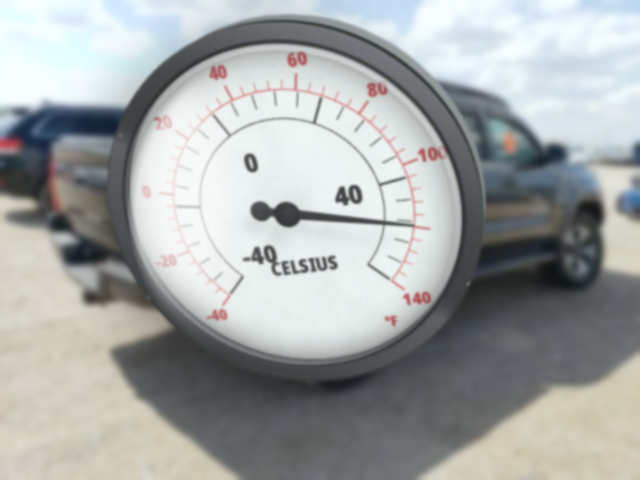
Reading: 48 °C
